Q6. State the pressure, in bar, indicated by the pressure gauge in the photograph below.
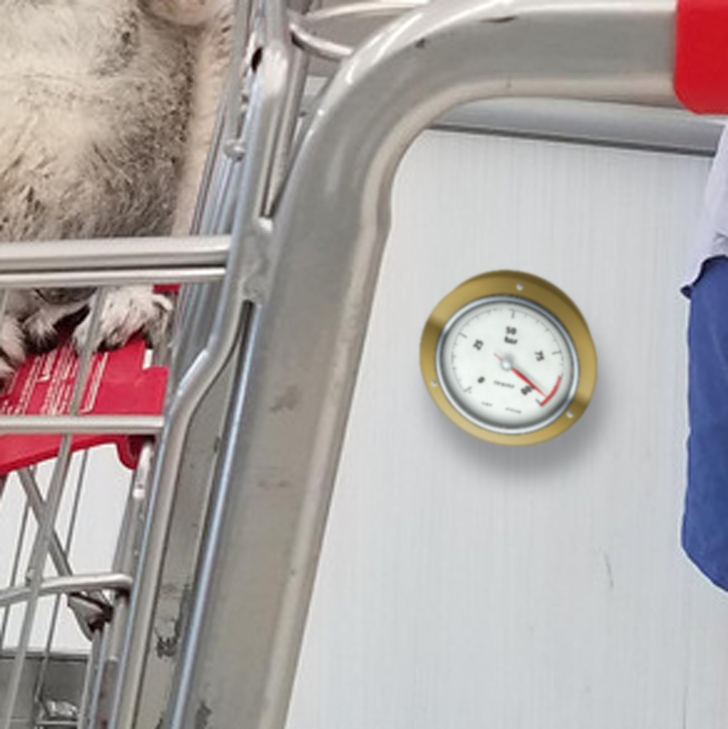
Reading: 95 bar
